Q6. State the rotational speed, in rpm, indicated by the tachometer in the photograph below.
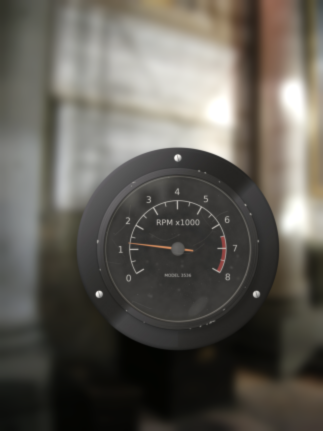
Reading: 1250 rpm
